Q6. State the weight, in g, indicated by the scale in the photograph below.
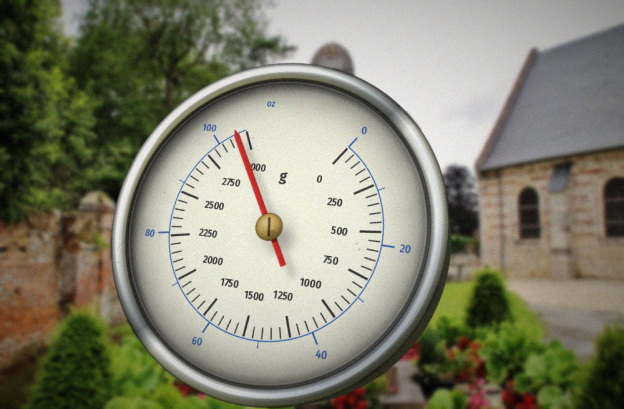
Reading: 2950 g
